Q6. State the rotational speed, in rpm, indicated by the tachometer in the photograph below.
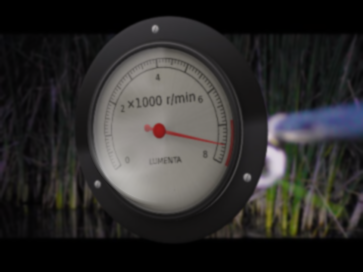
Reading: 7500 rpm
